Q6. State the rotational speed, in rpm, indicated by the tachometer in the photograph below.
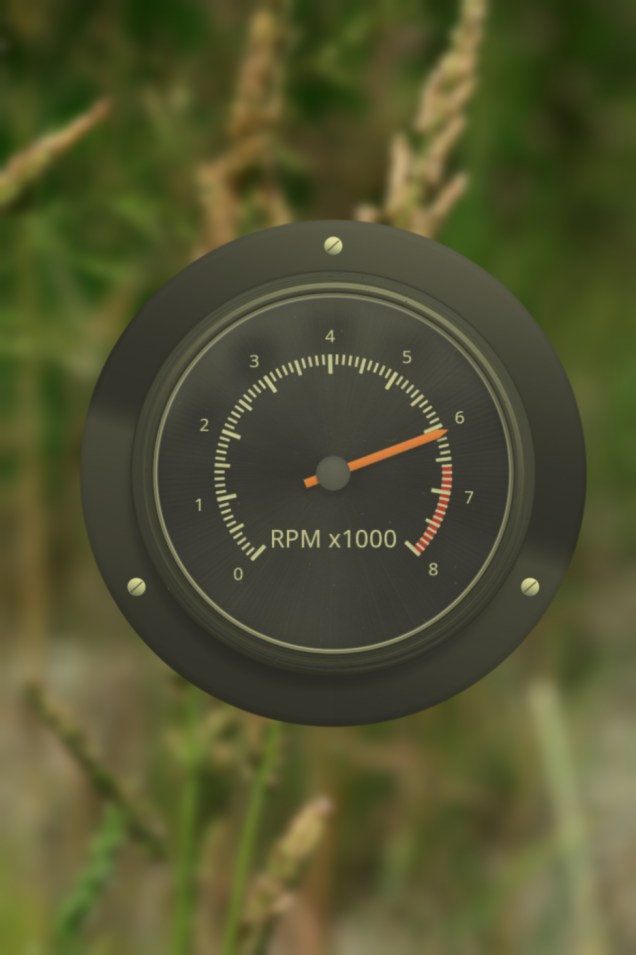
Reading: 6100 rpm
